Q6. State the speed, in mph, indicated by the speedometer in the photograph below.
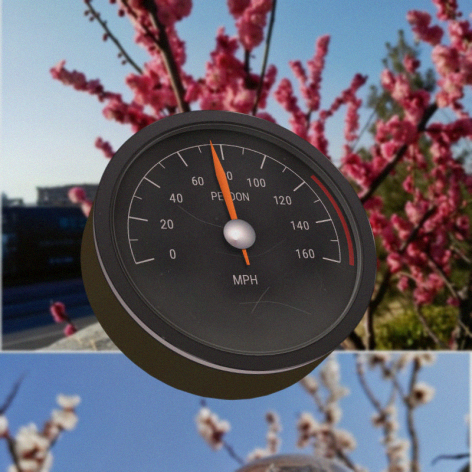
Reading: 75 mph
